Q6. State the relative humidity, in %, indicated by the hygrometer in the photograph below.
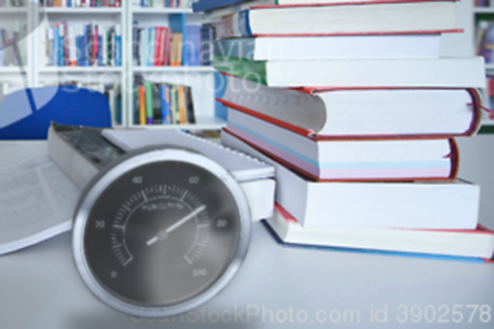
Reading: 70 %
